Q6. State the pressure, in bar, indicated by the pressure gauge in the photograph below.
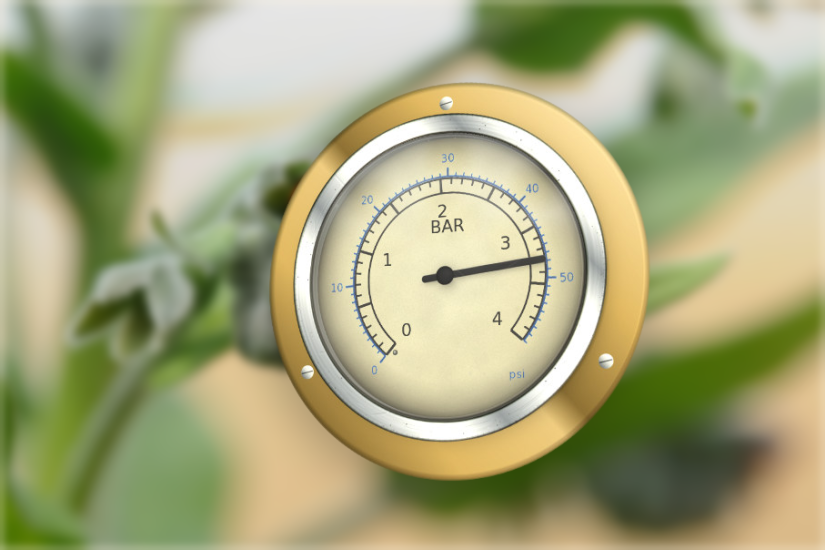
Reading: 3.3 bar
